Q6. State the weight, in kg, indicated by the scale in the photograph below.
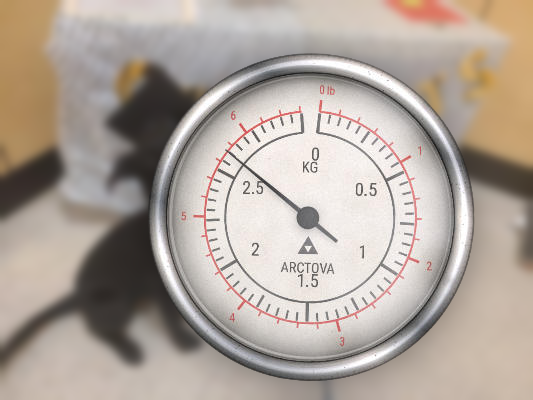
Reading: 2.6 kg
